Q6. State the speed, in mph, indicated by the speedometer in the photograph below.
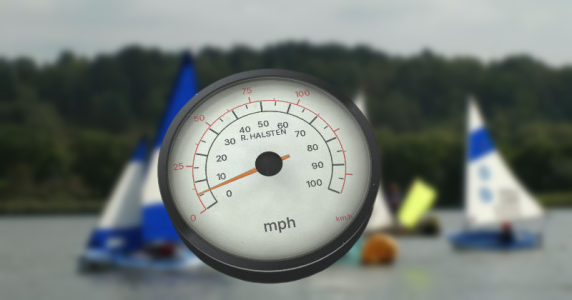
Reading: 5 mph
